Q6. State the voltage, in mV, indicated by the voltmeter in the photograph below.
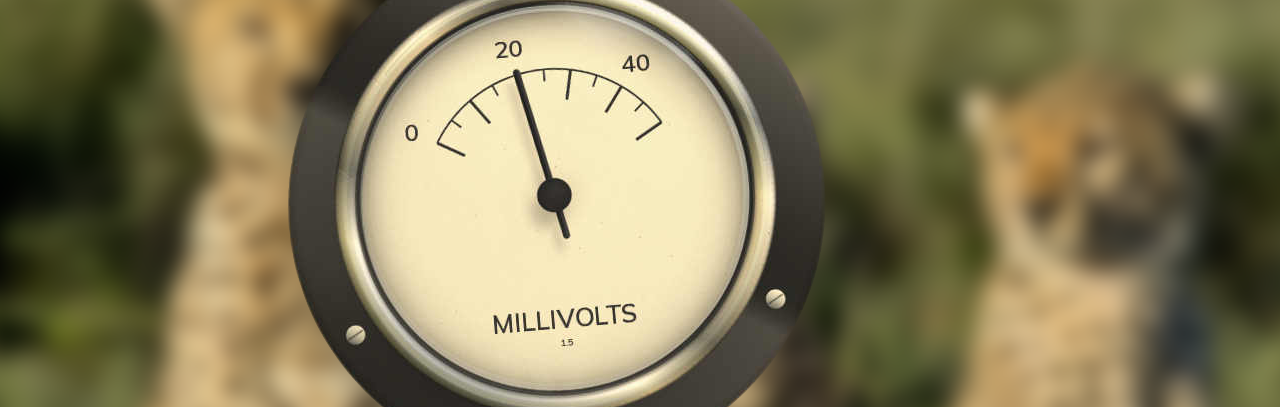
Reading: 20 mV
